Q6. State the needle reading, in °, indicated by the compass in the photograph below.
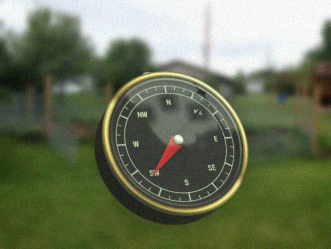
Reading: 225 °
